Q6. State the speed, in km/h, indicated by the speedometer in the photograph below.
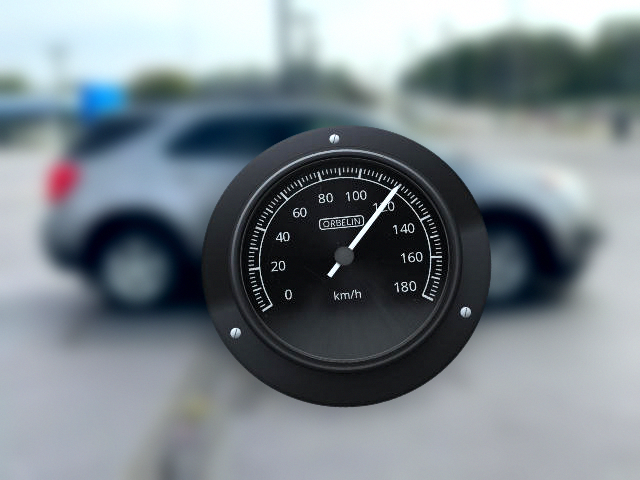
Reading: 120 km/h
